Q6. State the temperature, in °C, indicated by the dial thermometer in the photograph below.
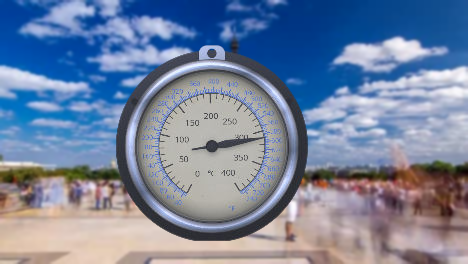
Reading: 310 °C
